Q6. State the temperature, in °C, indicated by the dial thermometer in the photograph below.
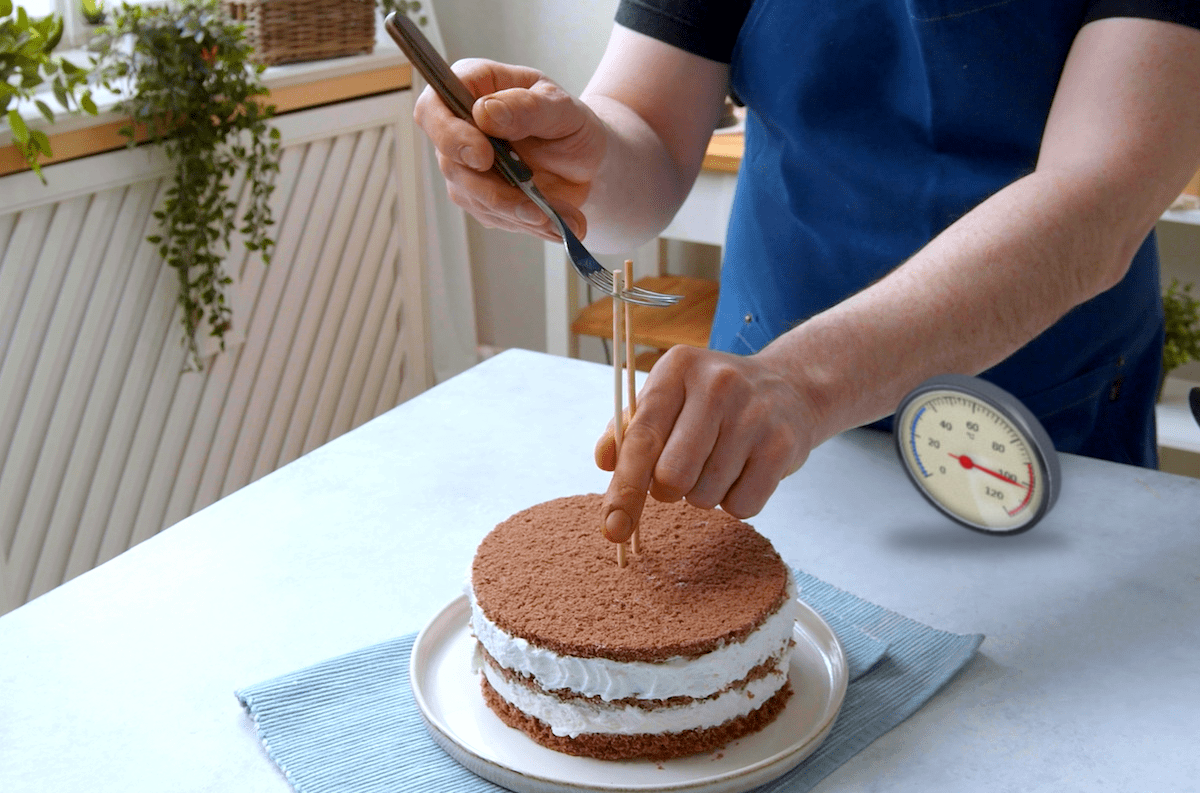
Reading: 100 °C
